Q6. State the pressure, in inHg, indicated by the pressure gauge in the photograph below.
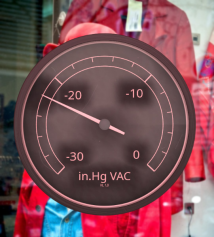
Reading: -22 inHg
